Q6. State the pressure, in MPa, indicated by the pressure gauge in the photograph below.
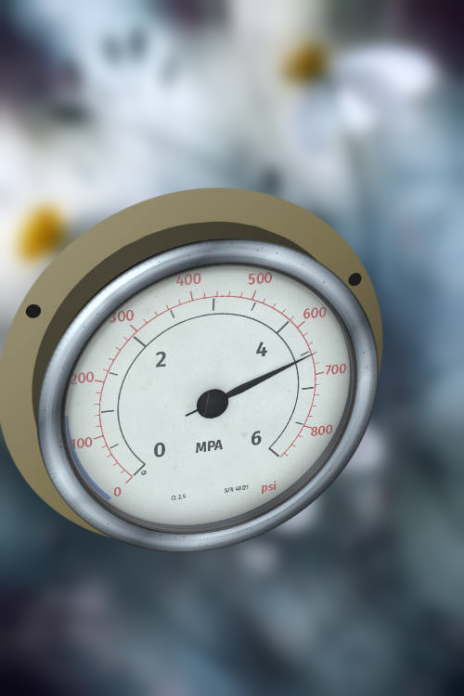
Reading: 4.5 MPa
